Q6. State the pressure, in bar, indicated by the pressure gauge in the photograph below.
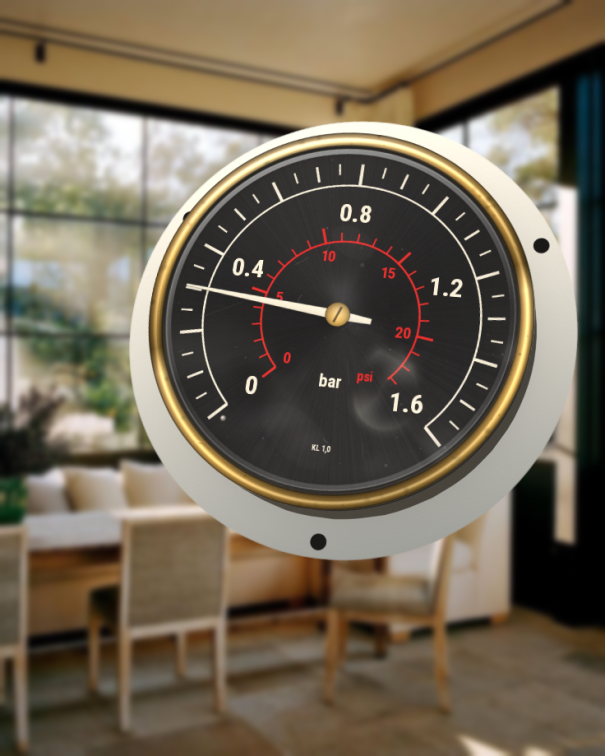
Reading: 0.3 bar
